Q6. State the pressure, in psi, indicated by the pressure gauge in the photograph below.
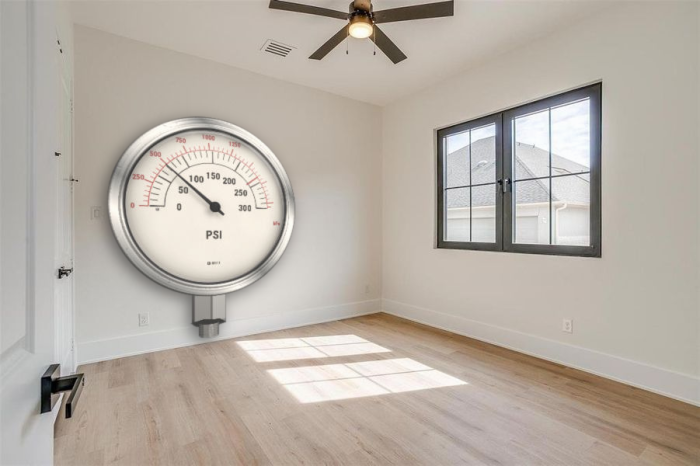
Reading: 70 psi
